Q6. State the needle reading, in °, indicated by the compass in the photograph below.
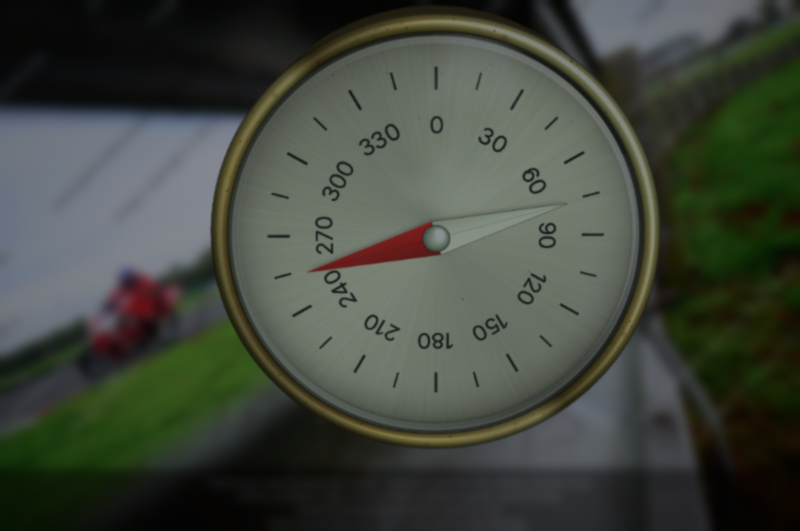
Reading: 255 °
